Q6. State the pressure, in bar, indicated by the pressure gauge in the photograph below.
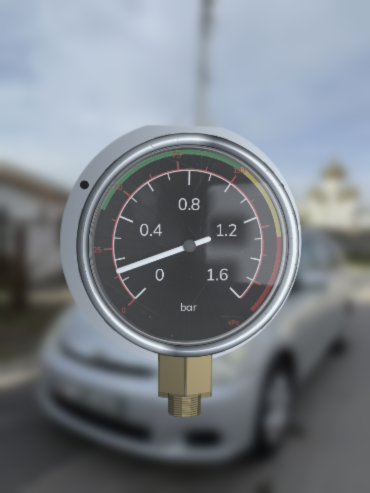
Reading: 0.15 bar
